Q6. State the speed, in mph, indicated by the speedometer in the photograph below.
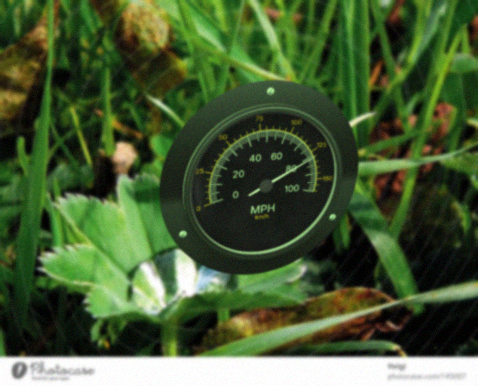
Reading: 80 mph
